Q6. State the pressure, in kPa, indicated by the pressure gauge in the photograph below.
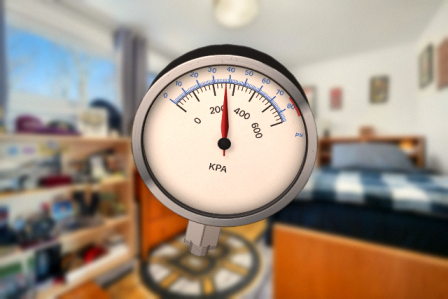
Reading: 260 kPa
